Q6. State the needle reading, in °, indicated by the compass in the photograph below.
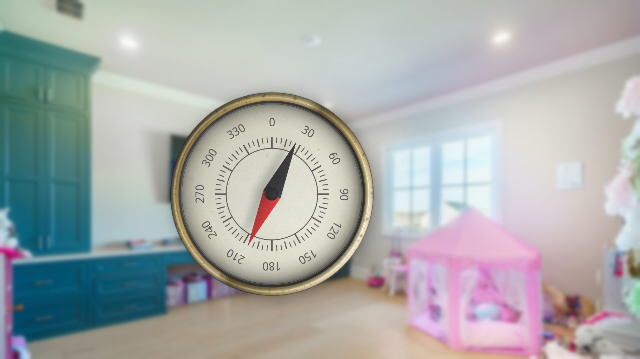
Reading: 205 °
